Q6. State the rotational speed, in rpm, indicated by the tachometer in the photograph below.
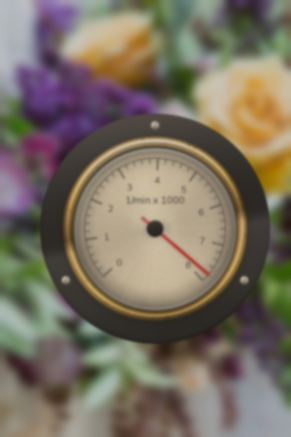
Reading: 7800 rpm
